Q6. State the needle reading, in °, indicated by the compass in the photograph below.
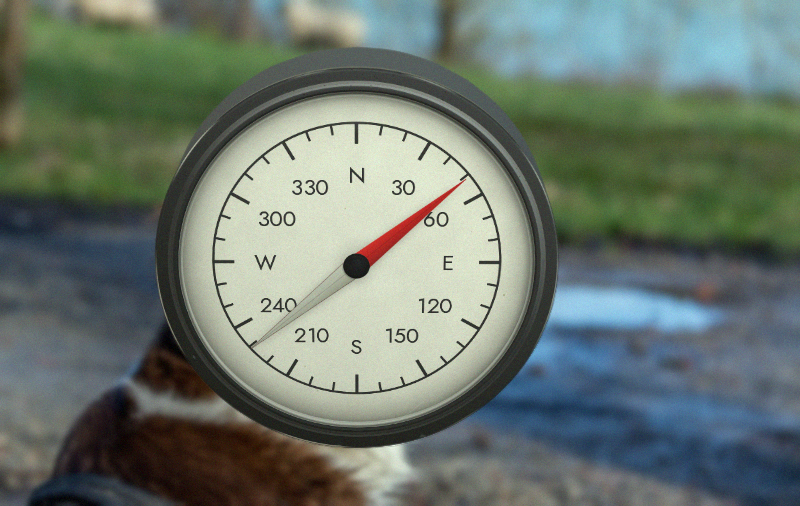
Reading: 50 °
